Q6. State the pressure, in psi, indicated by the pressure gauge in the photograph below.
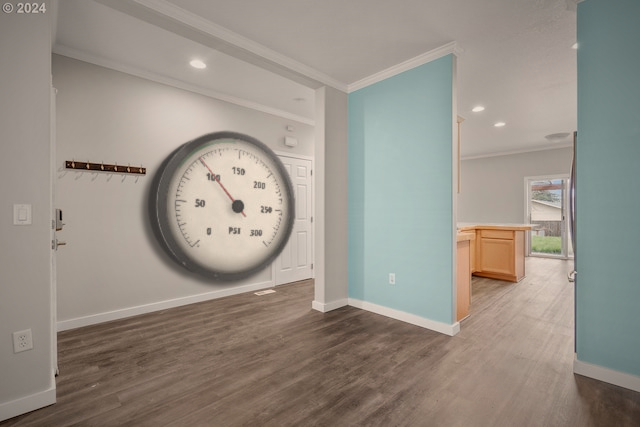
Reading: 100 psi
